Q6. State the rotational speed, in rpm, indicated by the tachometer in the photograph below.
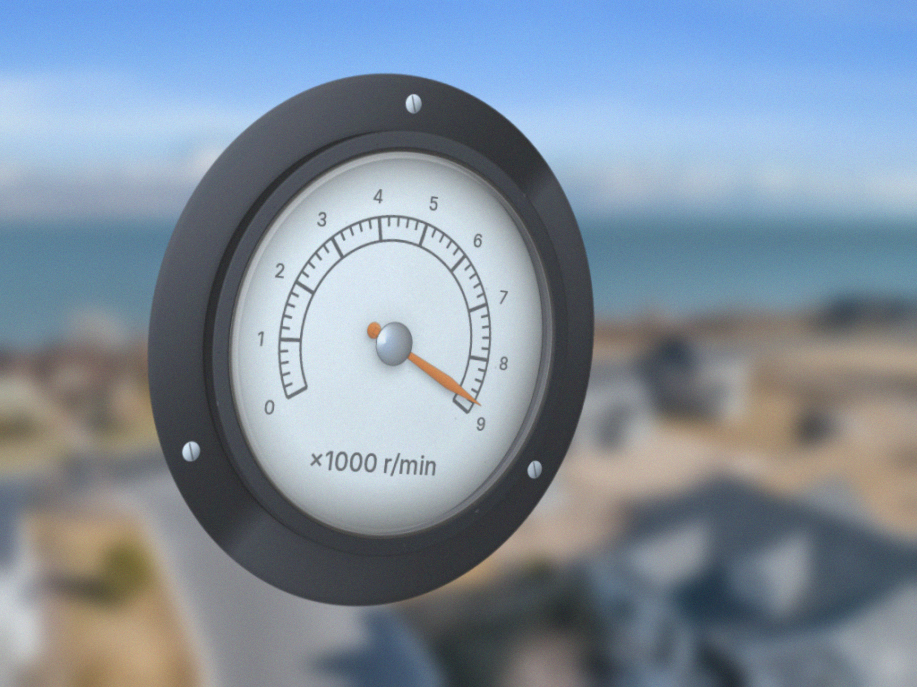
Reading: 8800 rpm
